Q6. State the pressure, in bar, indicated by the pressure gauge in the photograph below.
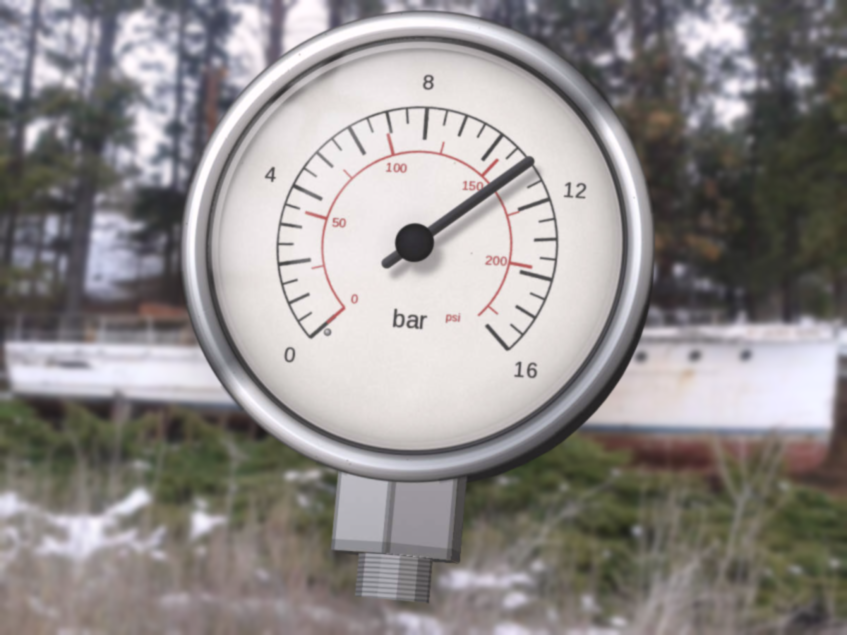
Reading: 11 bar
